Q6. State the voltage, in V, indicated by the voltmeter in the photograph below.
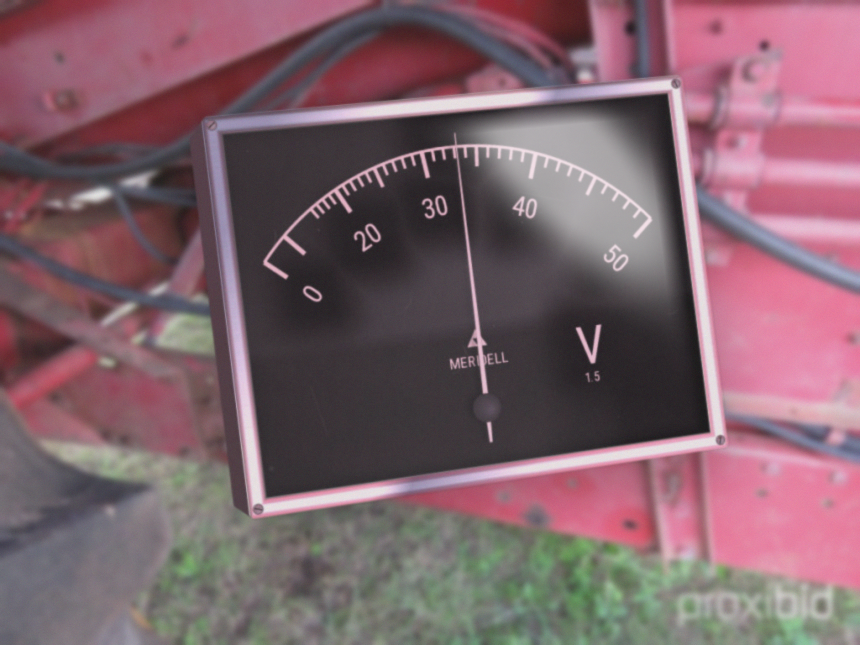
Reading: 33 V
